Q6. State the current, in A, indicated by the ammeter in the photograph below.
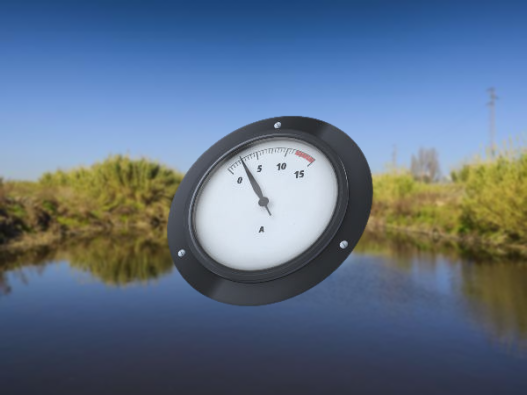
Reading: 2.5 A
